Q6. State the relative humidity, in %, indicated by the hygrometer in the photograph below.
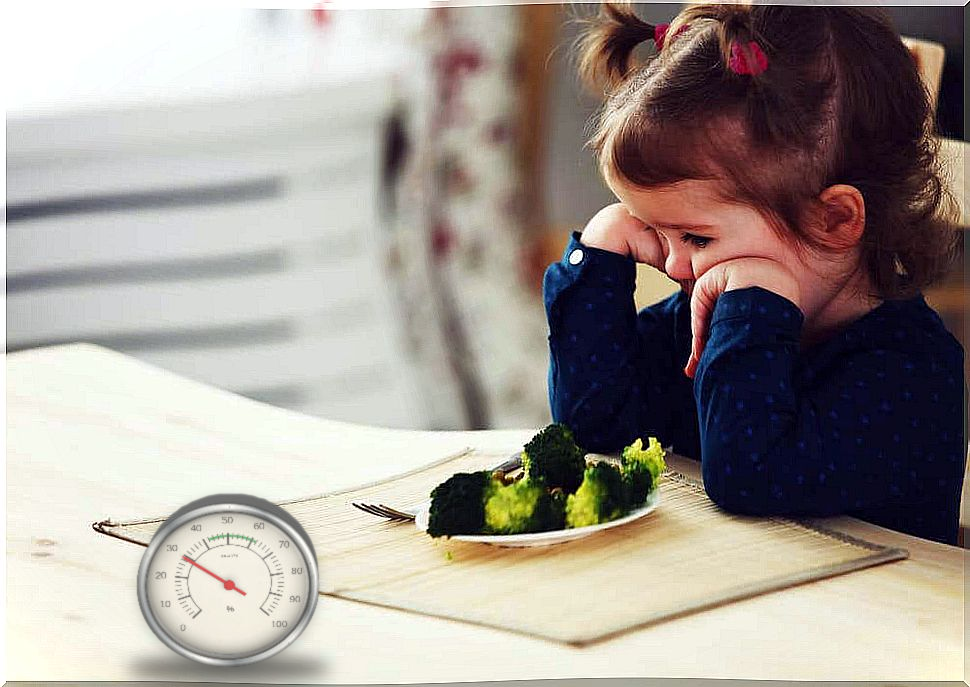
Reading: 30 %
